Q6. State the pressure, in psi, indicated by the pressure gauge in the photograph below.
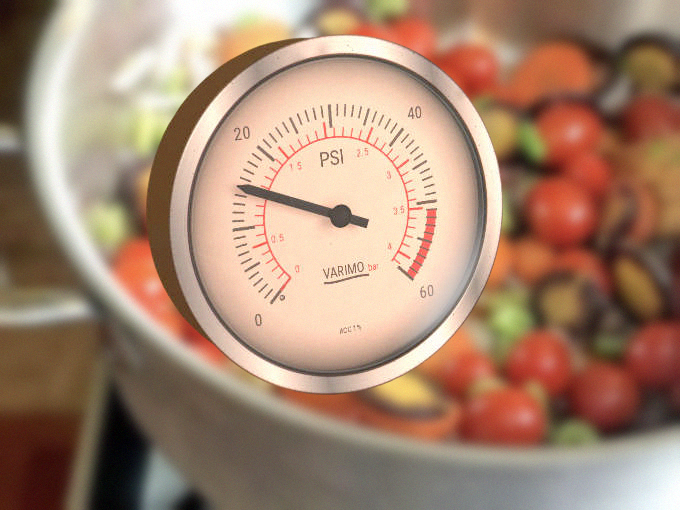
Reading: 15 psi
